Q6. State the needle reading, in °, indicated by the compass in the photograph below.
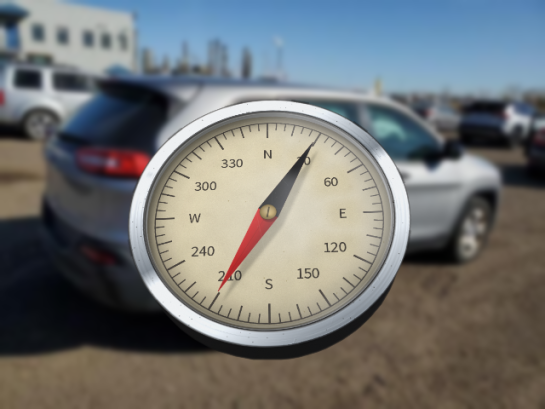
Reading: 210 °
